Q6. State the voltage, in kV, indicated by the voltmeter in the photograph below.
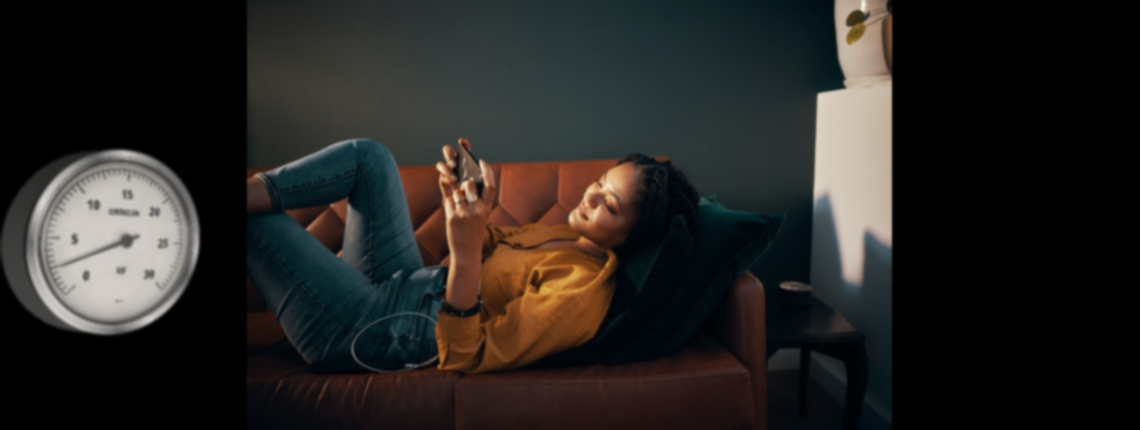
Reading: 2.5 kV
